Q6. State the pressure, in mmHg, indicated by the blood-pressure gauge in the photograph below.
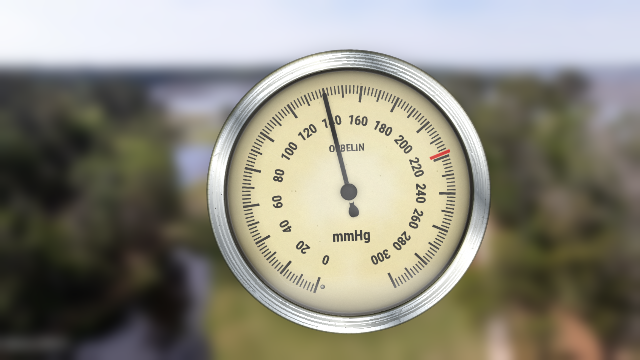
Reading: 140 mmHg
